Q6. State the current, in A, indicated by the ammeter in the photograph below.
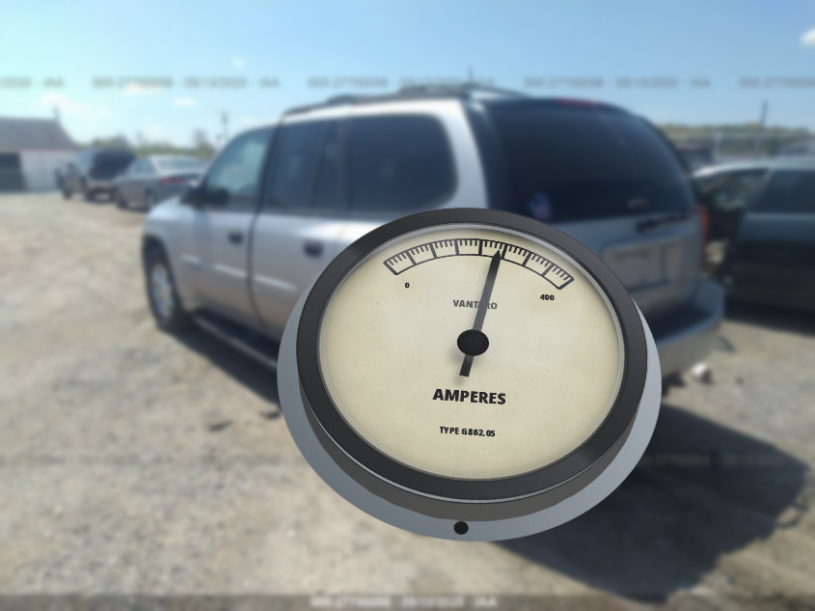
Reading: 240 A
